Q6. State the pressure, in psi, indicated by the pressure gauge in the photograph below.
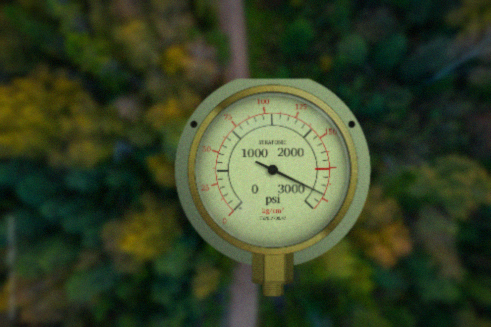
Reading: 2800 psi
